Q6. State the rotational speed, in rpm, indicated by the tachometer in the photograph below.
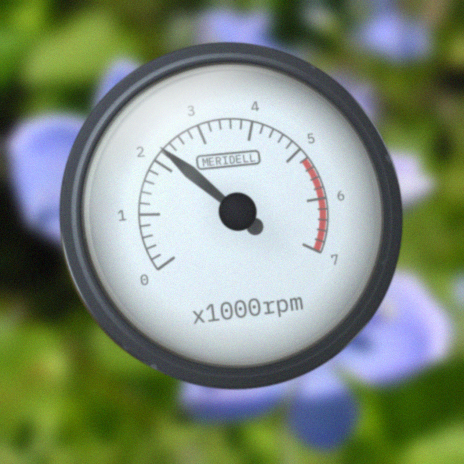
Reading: 2200 rpm
